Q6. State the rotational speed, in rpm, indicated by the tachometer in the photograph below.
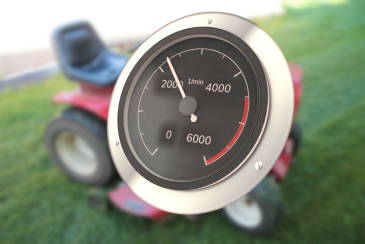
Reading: 2250 rpm
